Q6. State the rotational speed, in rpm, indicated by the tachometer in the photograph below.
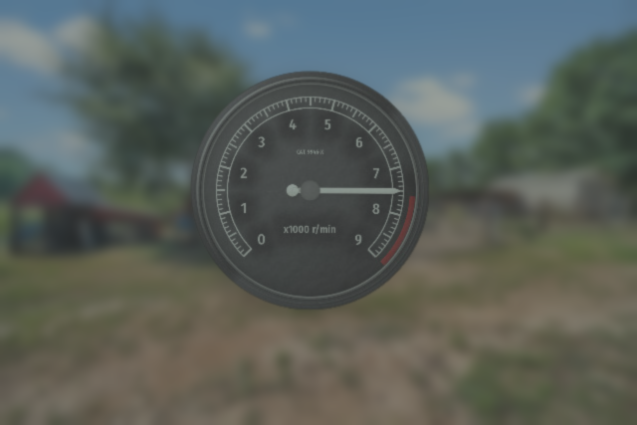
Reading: 7500 rpm
